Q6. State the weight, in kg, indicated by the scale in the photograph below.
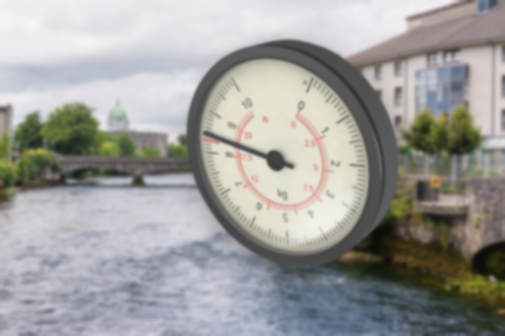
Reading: 8.5 kg
